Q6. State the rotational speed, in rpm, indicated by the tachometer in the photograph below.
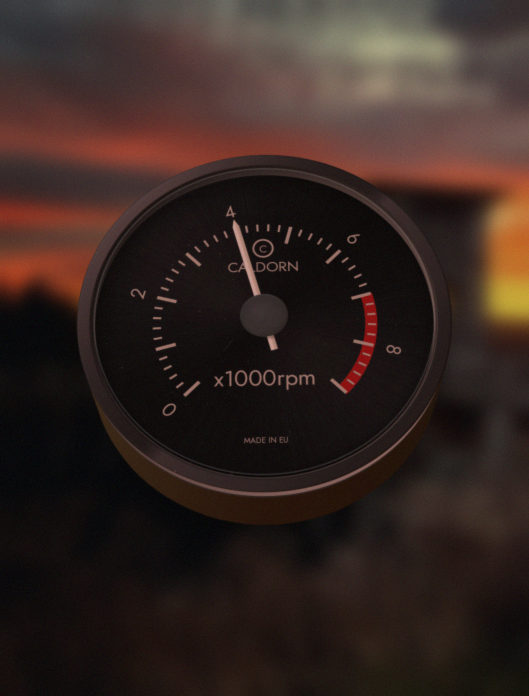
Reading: 4000 rpm
